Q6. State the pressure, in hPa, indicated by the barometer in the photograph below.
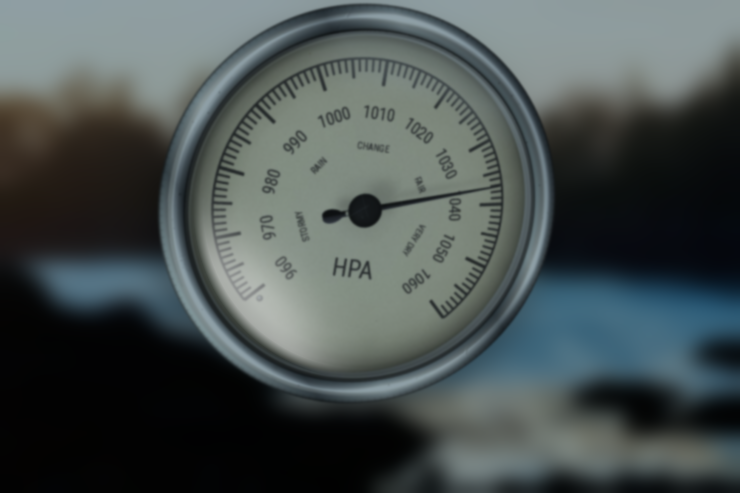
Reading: 1037 hPa
